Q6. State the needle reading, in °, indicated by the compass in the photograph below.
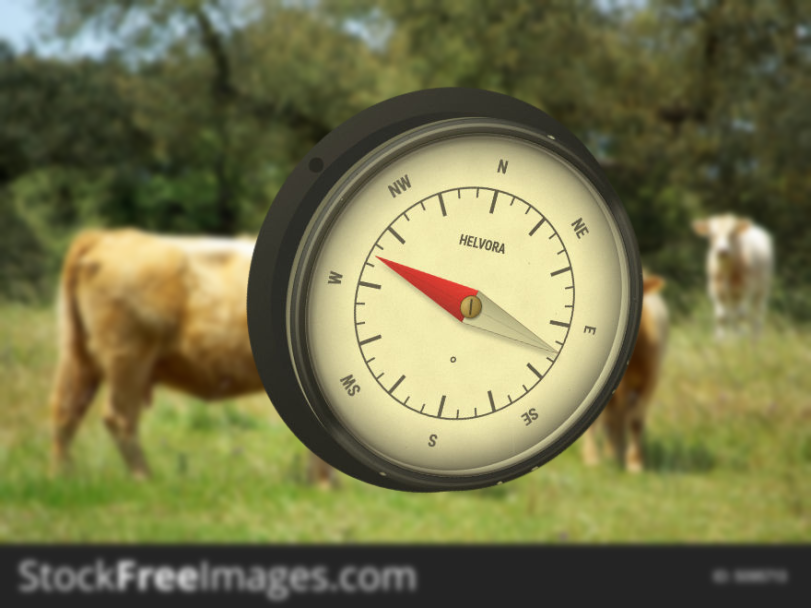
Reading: 285 °
